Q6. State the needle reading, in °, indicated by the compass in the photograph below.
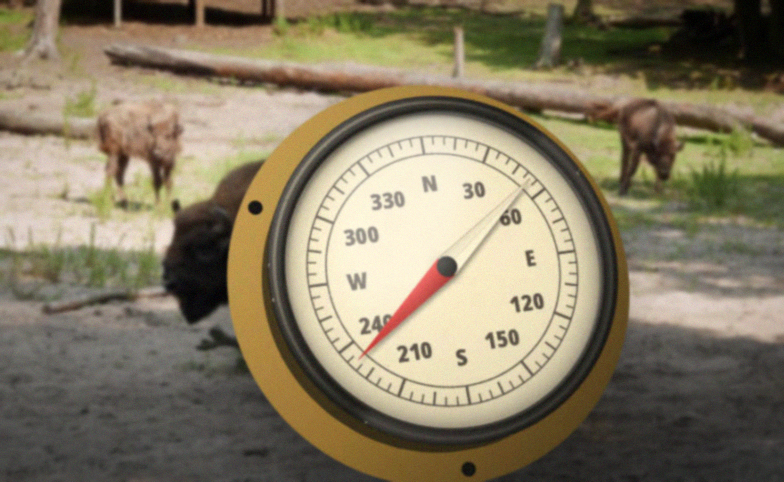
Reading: 232.5 °
